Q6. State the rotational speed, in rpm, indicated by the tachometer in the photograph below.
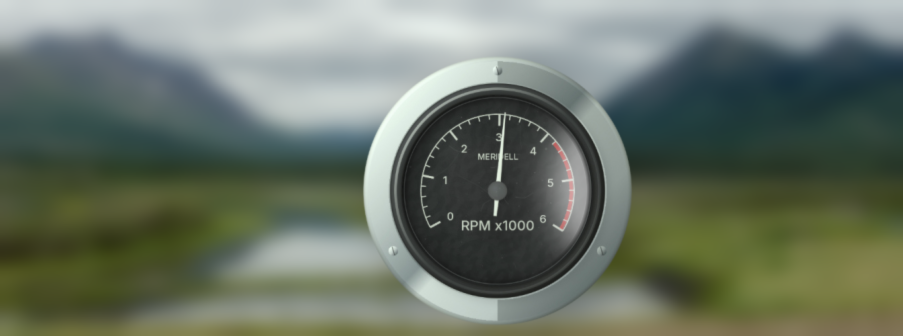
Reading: 3100 rpm
